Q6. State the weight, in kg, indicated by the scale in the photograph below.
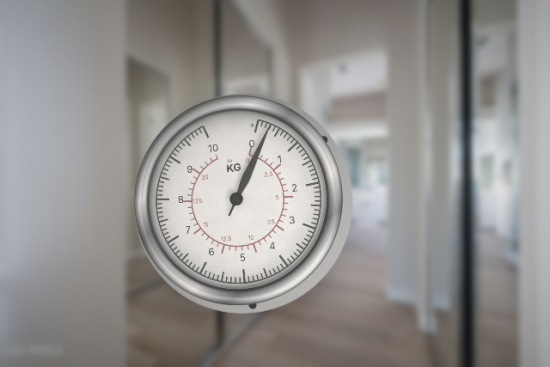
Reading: 0.3 kg
